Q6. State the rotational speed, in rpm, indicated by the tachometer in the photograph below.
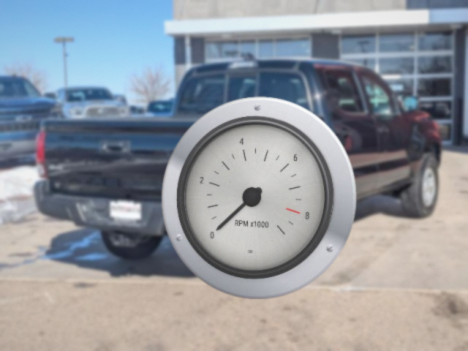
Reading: 0 rpm
